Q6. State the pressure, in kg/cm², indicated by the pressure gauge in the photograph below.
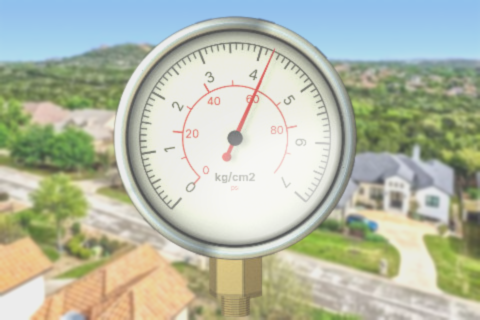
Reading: 4.2 kg/cm²
